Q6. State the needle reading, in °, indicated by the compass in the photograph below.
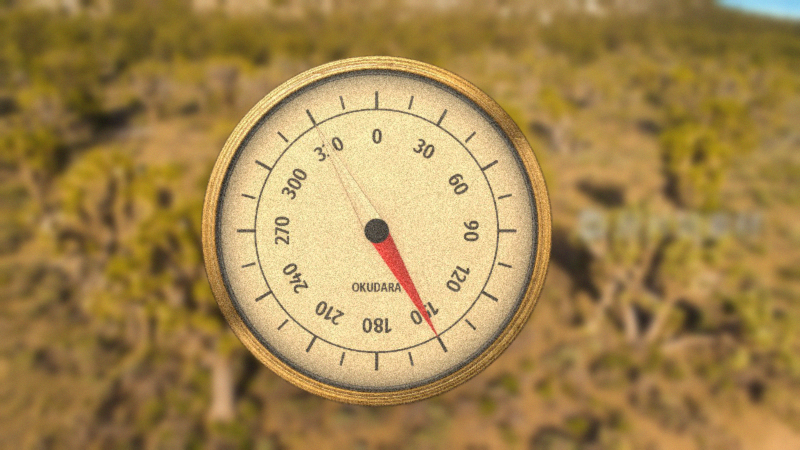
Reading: 150 °
